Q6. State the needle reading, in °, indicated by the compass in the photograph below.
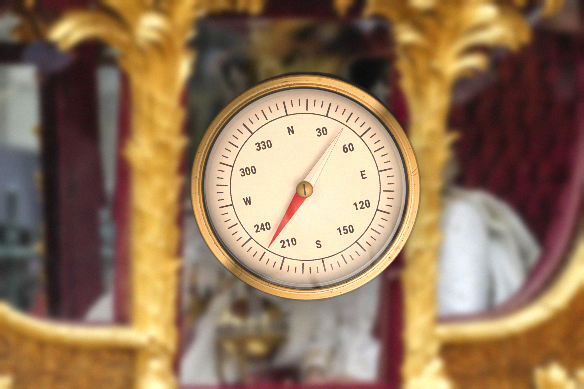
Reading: 225 °
